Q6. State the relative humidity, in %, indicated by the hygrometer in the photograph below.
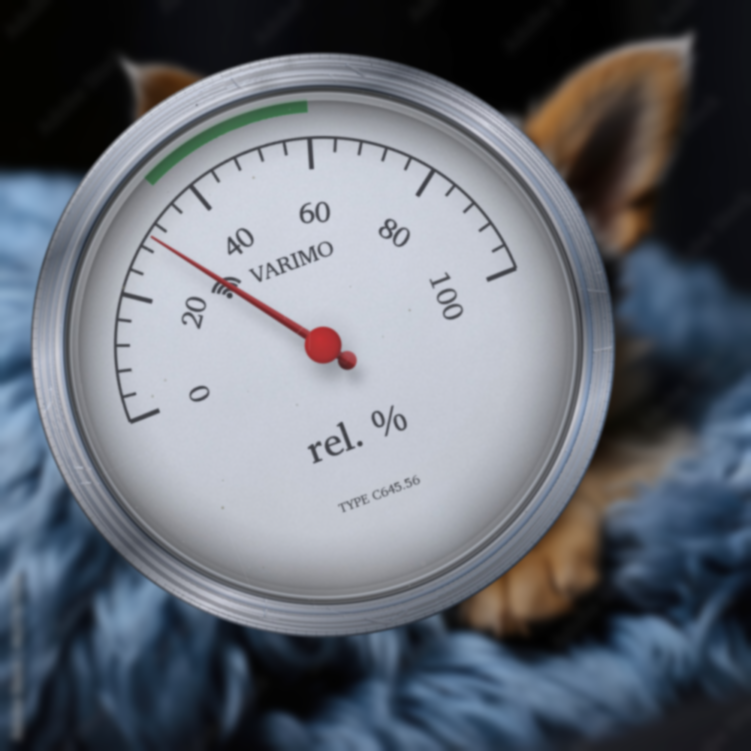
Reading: 30 %
